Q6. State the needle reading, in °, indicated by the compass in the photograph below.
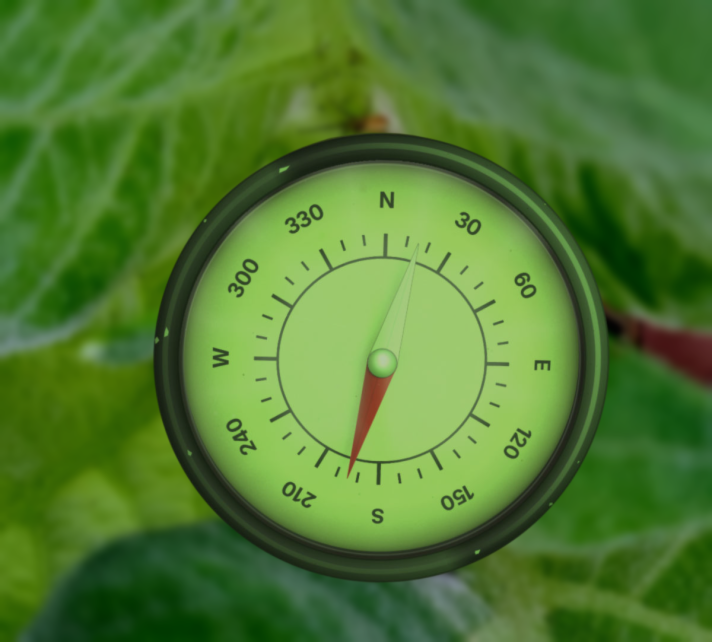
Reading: 195 °
